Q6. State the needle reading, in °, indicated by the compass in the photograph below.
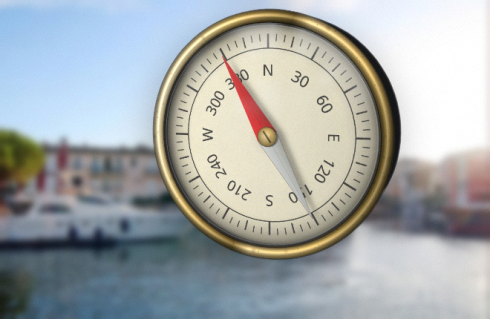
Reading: 330 °
